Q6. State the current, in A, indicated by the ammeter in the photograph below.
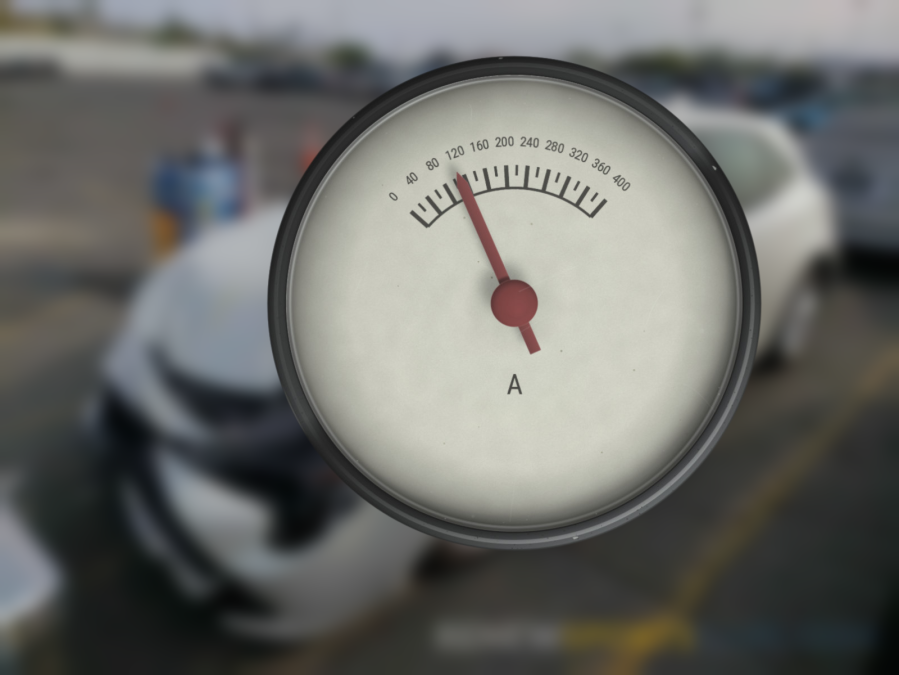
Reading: 110 A
